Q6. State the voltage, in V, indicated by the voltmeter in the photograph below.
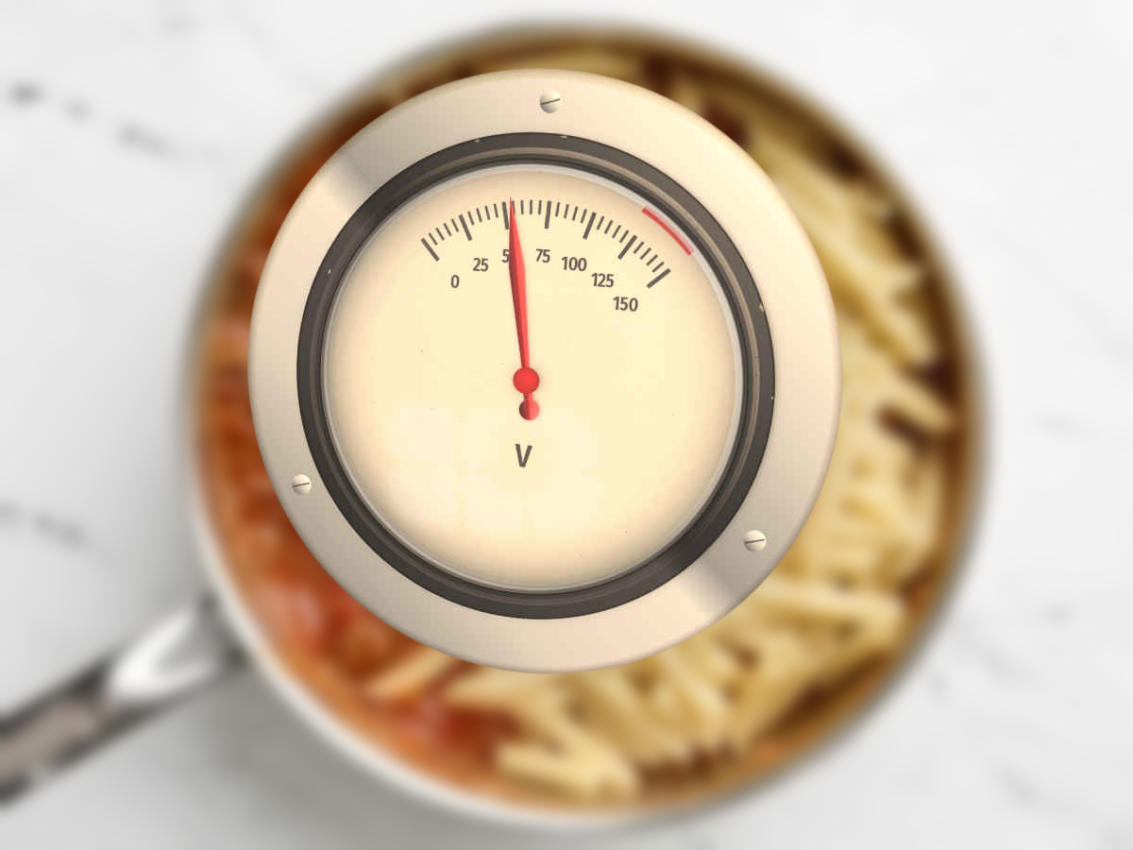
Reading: 55 V
